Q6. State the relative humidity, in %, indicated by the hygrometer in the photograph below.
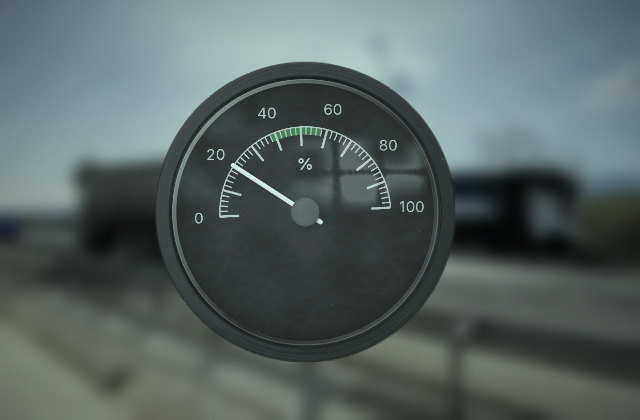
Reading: 20 %
